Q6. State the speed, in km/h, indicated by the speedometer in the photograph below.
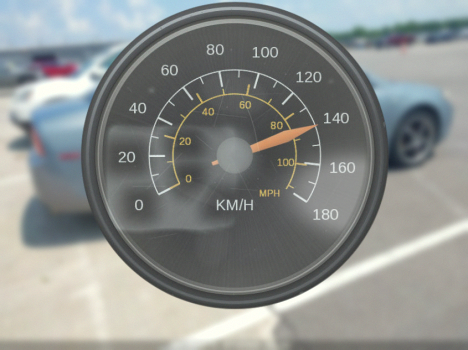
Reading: 140 km/h
